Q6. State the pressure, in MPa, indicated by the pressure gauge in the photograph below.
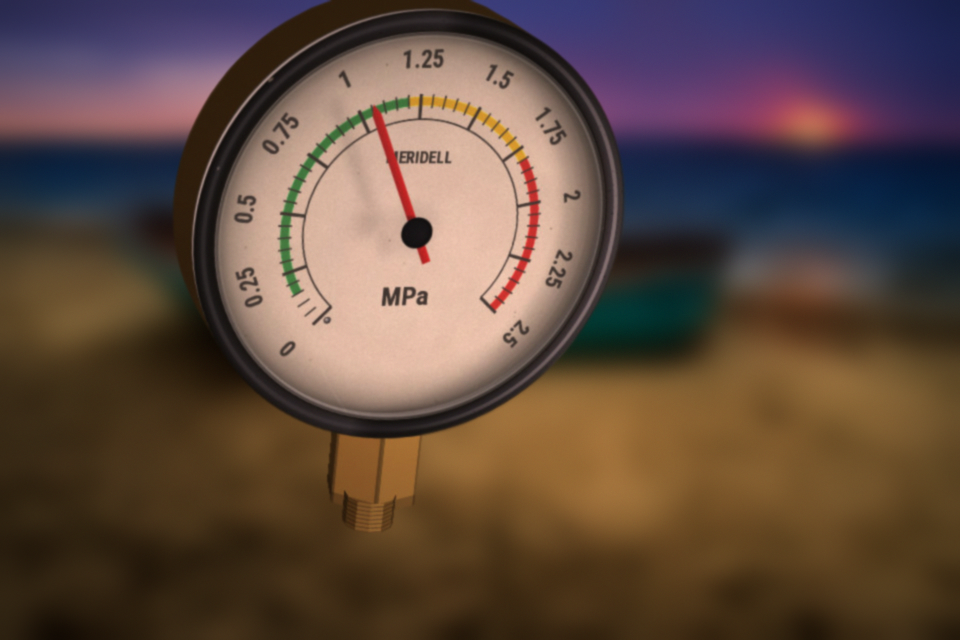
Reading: 1.05 MPa
